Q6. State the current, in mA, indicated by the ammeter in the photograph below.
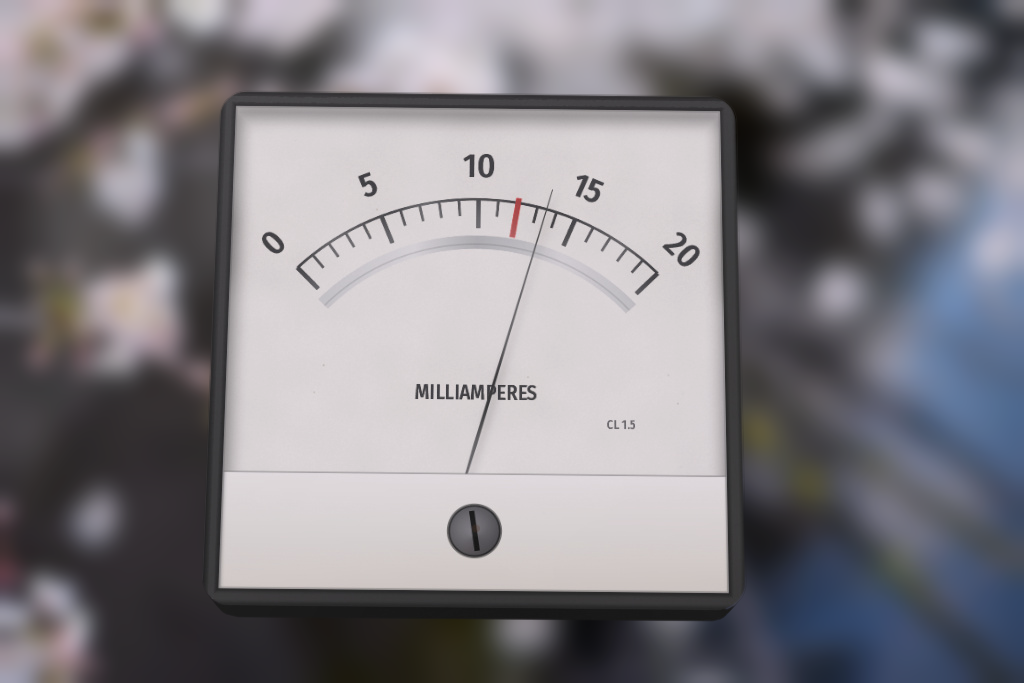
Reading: 13.5 mA
